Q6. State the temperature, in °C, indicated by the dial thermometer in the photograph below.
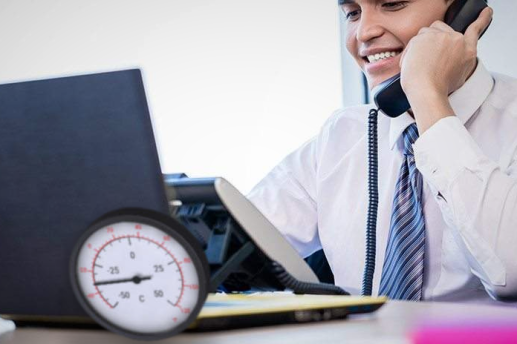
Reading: -35 °C
